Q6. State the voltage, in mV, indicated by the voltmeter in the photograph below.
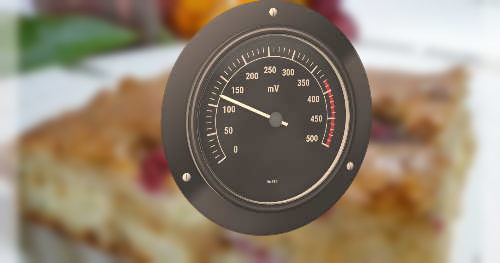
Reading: 120 mV
